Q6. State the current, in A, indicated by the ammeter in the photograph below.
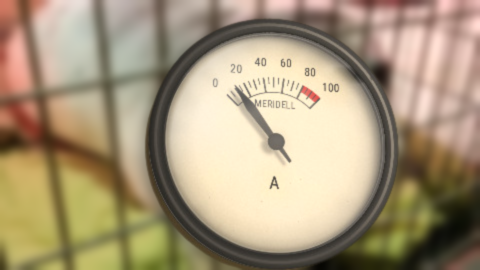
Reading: 10 A
